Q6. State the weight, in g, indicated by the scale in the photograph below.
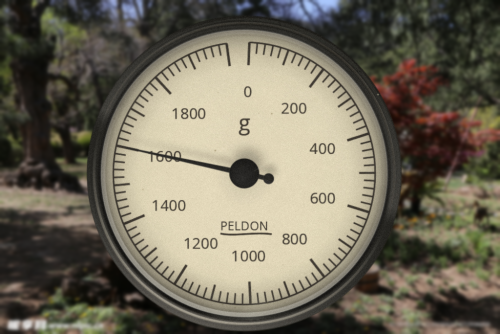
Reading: 1600 g
